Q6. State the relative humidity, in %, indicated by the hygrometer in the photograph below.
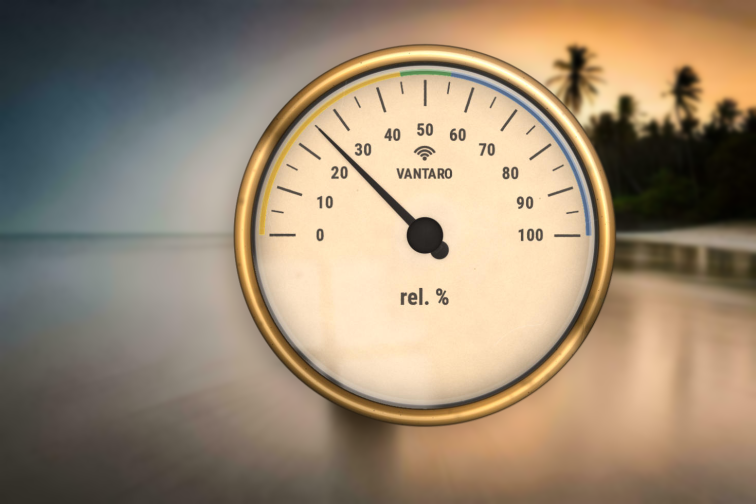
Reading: 25 %
